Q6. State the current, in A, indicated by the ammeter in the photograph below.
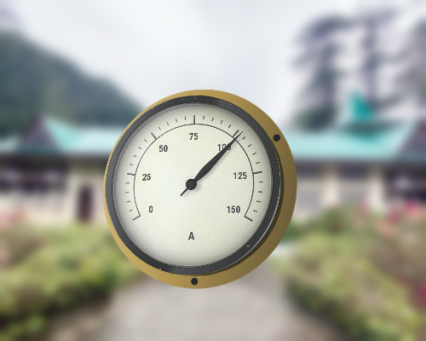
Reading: 102.5 A
